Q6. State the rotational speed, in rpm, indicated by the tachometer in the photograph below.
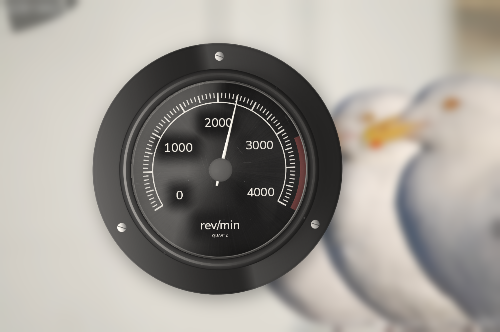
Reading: 2250 rpm
